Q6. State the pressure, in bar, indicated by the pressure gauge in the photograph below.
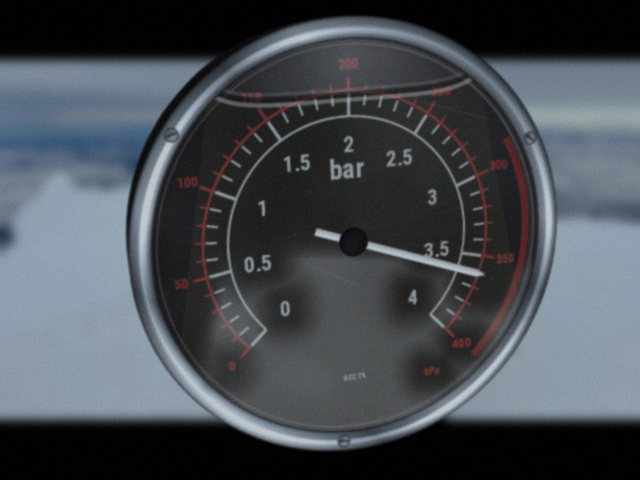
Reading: 3.6 bar
